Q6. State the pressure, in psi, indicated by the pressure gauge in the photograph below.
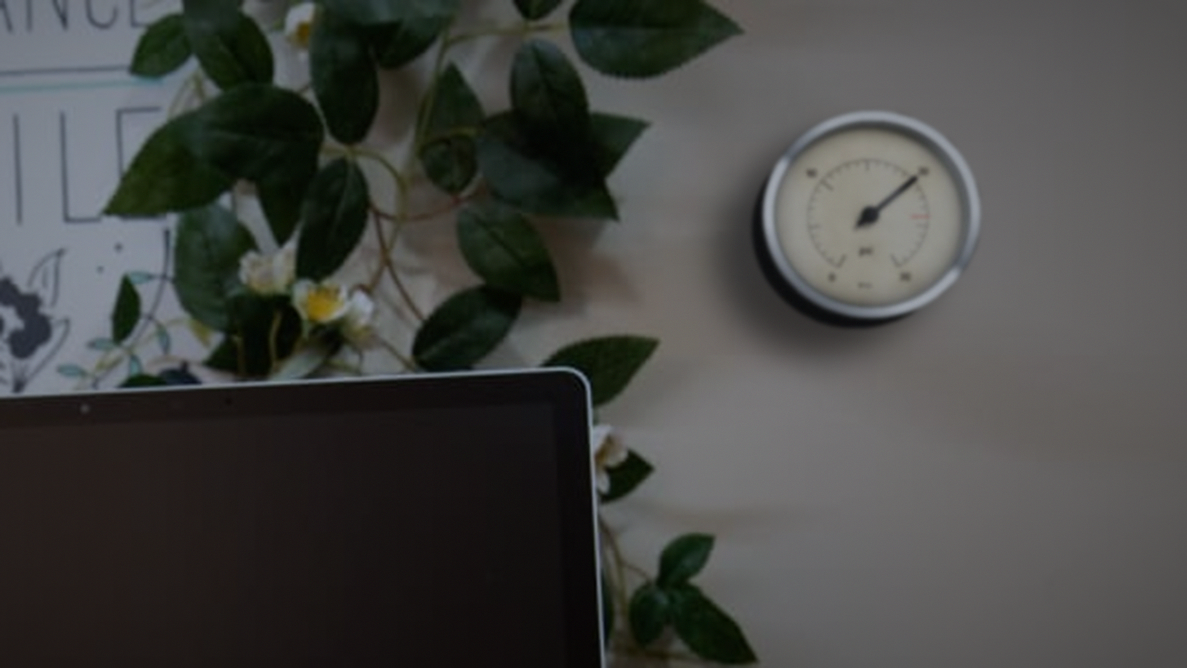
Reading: 20 psi
